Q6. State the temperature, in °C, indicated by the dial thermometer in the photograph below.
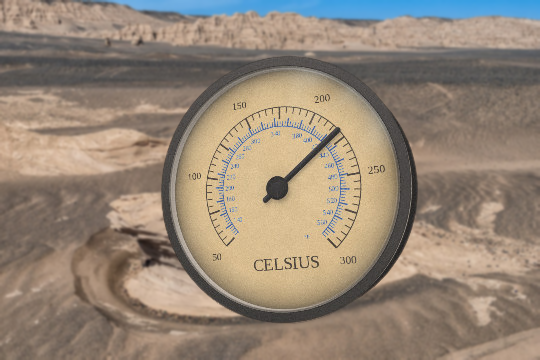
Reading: 220 °C
